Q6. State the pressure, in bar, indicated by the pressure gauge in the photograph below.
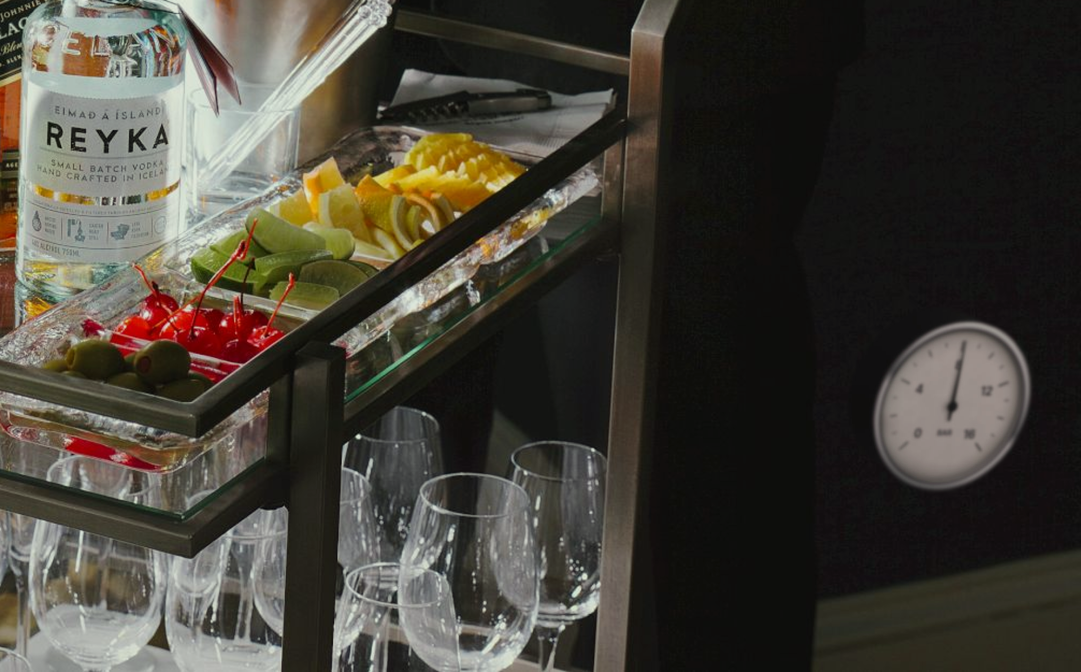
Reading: 8 bar
